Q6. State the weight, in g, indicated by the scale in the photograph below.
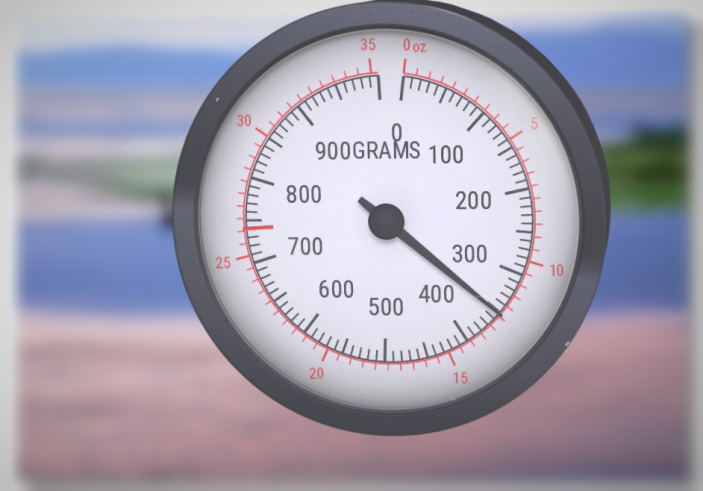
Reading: 350 g
